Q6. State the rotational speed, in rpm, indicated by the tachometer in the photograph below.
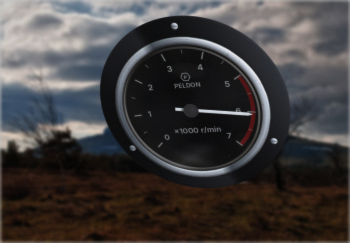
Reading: 6000 rpm
